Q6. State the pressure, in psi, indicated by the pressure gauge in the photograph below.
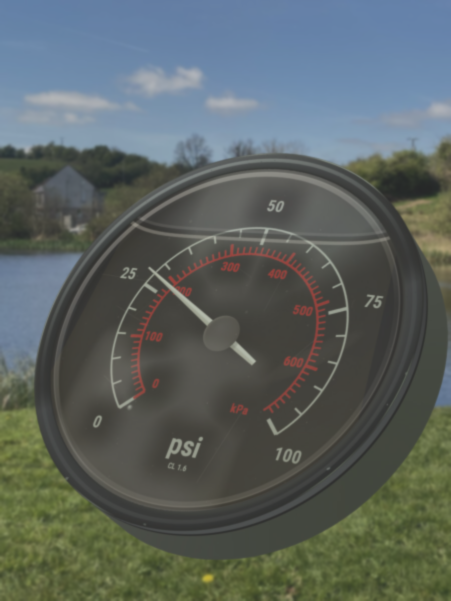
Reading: 27.5 psi
